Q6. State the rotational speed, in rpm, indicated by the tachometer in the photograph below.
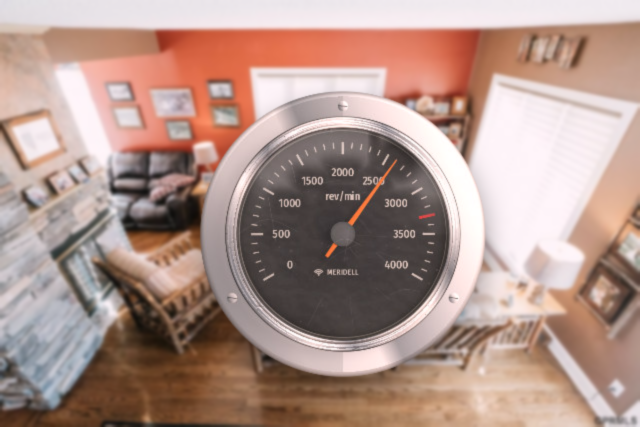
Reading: 2600 rpm
